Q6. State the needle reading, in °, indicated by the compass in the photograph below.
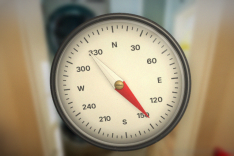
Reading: 145 °
